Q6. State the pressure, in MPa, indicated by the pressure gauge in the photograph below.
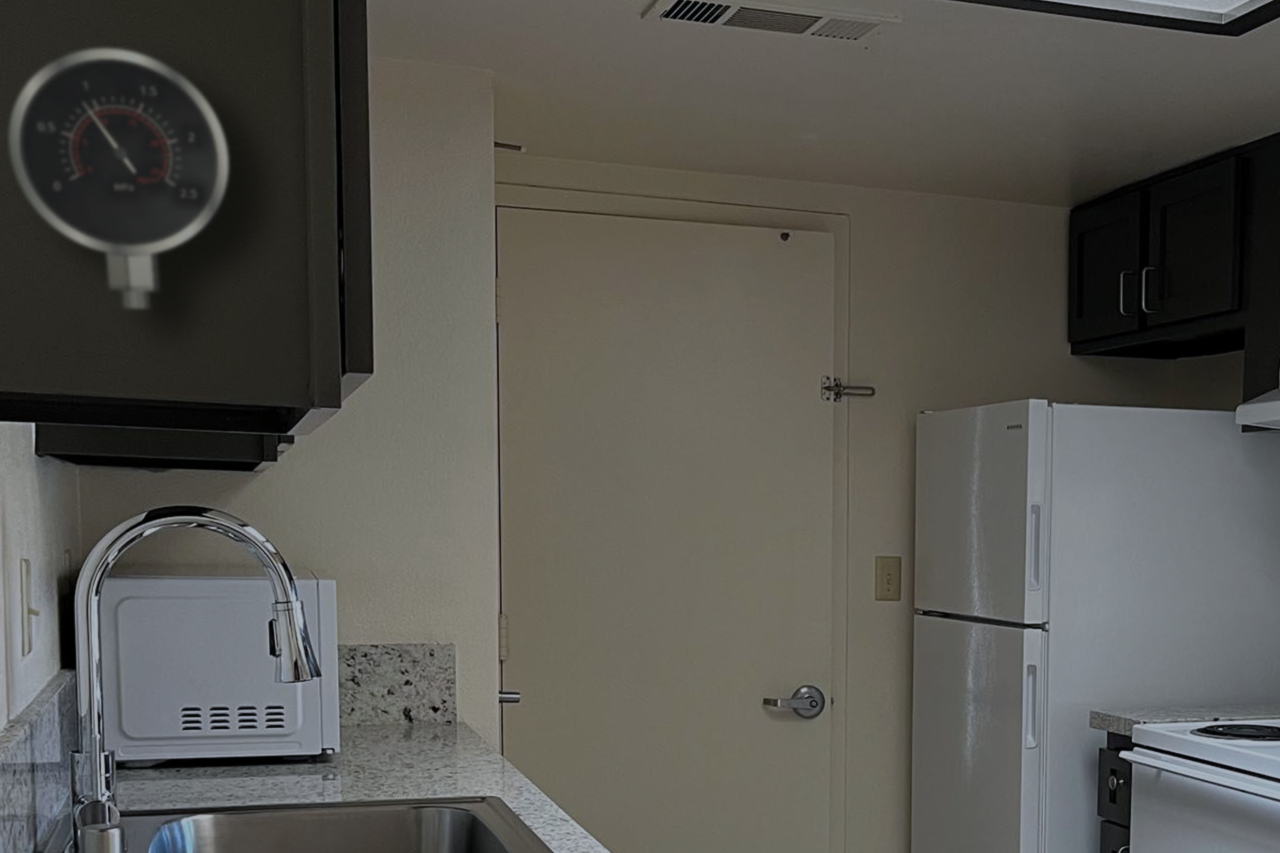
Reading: 0.9 MPa
